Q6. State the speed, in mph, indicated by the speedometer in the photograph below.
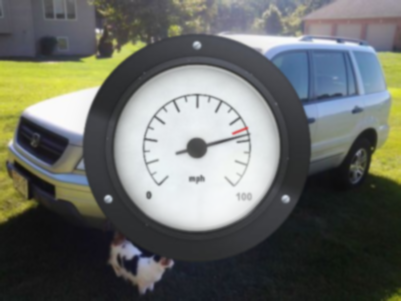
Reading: 77.5 mph
